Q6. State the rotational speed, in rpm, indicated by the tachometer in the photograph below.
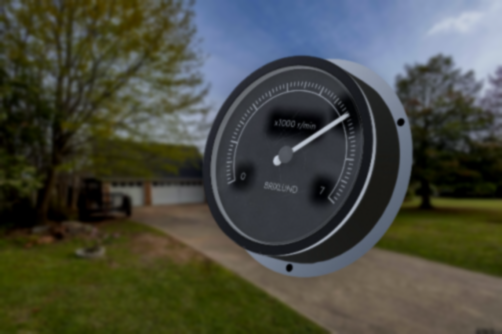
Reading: 5000 rpm
